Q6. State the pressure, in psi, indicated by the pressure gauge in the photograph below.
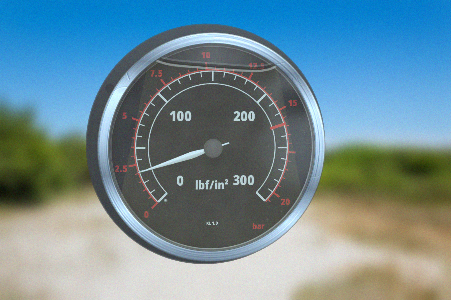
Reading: 30 psi
